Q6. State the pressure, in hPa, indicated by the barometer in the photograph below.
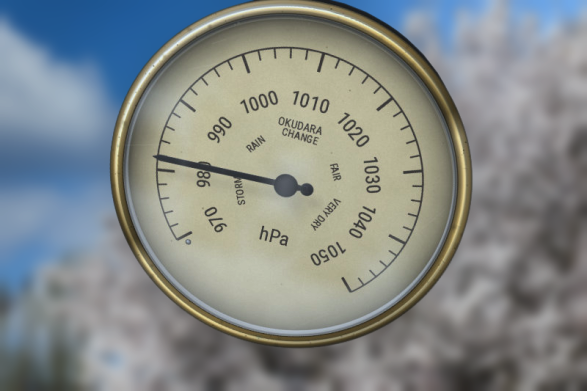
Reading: 982 hPa
